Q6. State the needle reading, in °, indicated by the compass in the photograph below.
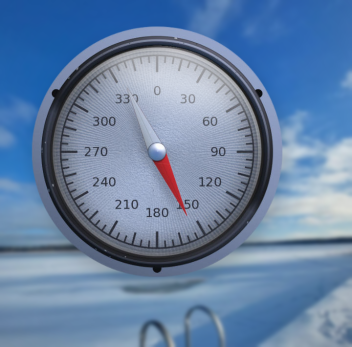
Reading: 155 °
